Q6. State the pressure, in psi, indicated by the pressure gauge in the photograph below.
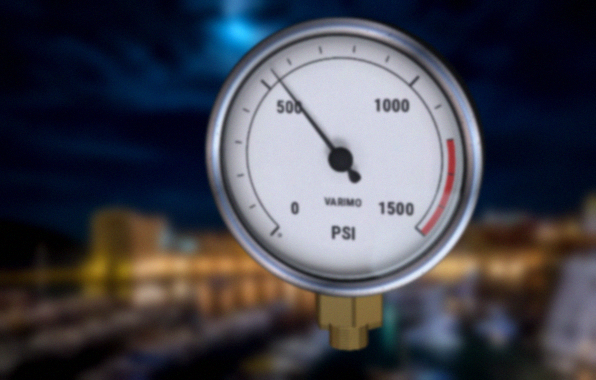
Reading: 550 psi
